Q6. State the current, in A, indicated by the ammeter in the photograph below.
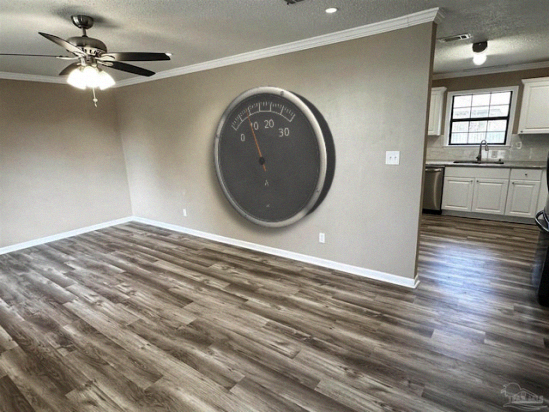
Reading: 10 A
